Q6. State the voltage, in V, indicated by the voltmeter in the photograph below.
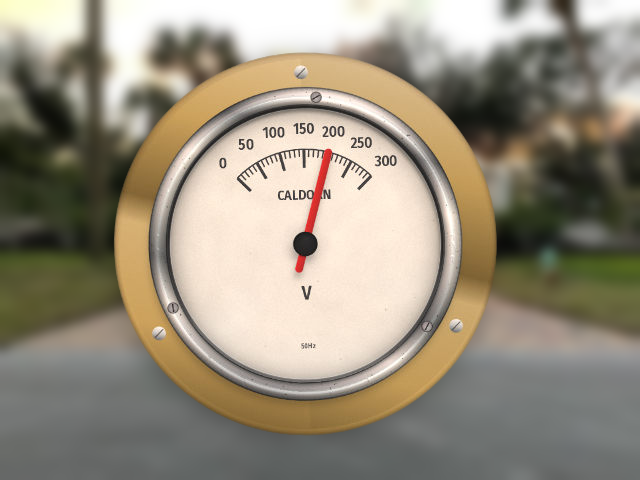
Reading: 200 V
